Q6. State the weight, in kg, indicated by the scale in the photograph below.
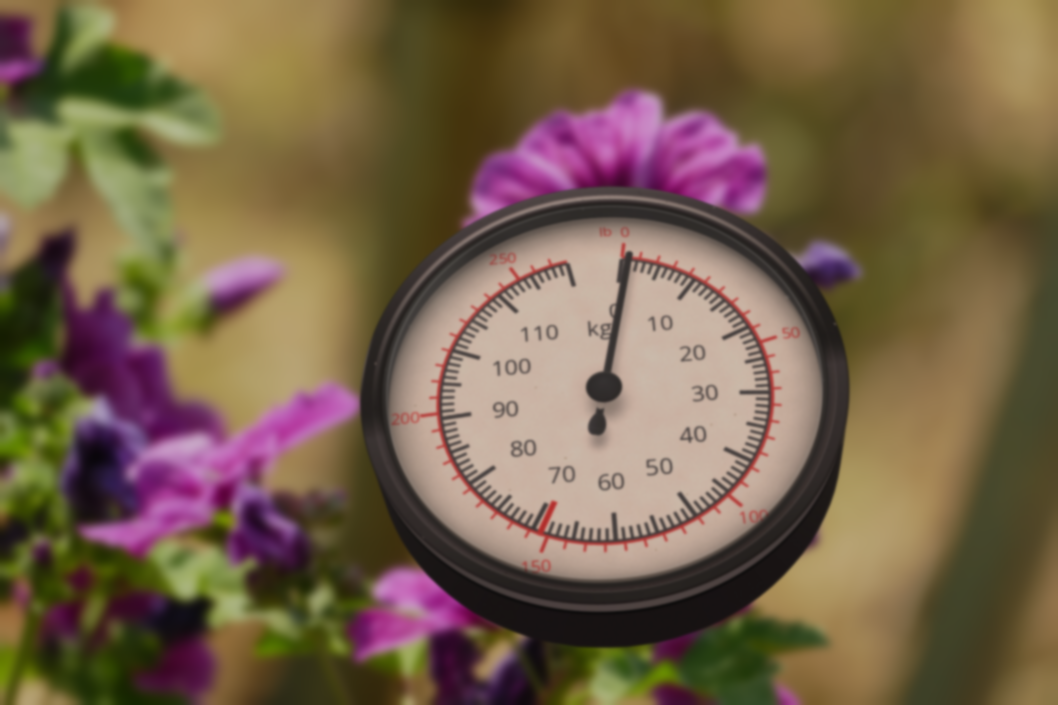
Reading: 1 kg
